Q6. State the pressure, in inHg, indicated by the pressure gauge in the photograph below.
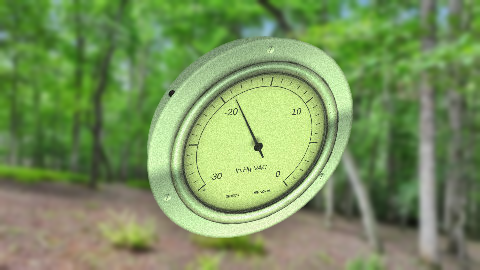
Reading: -19 inHg
